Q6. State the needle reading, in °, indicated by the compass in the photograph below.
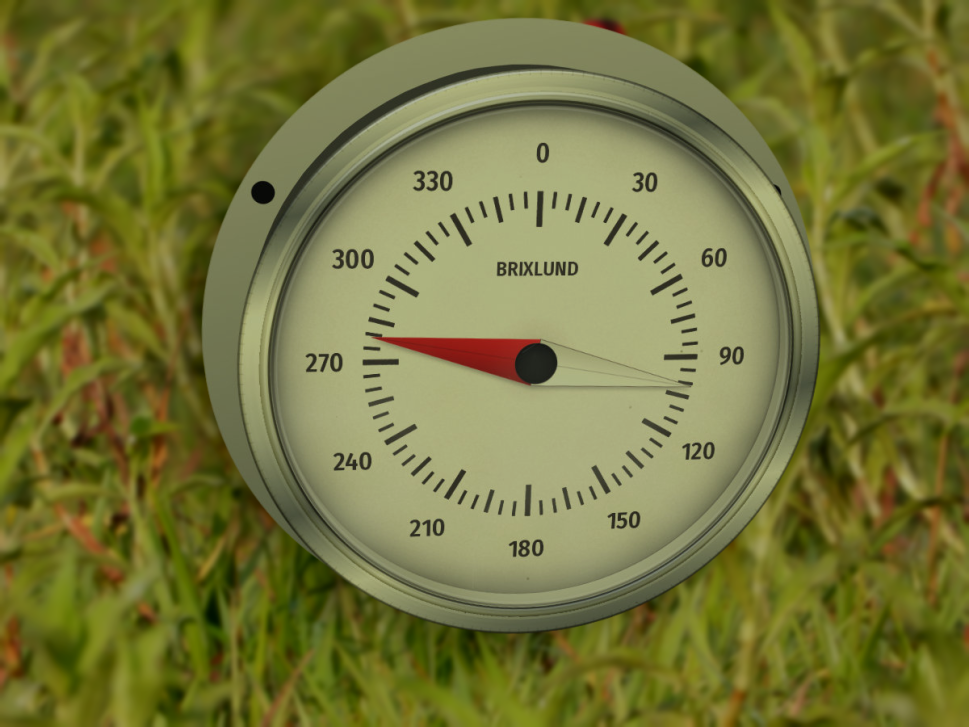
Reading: 280 °
